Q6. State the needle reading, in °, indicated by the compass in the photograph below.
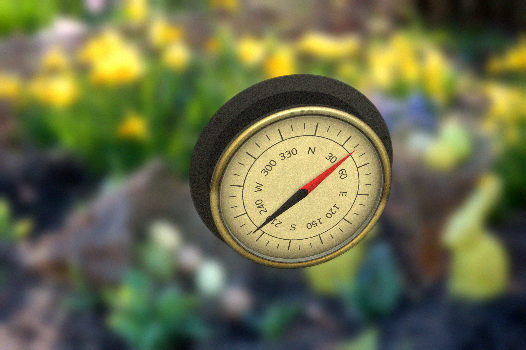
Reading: 40 °
